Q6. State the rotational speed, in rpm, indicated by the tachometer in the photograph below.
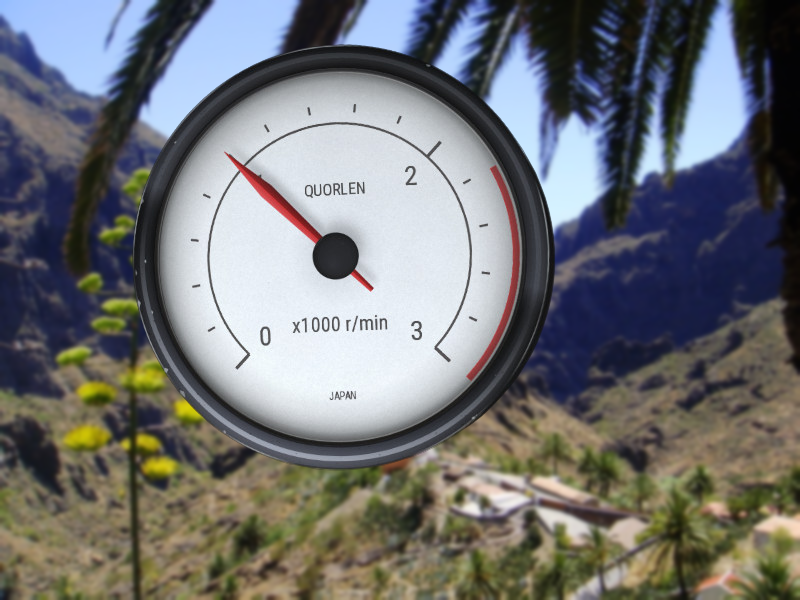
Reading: 1000 rpm
